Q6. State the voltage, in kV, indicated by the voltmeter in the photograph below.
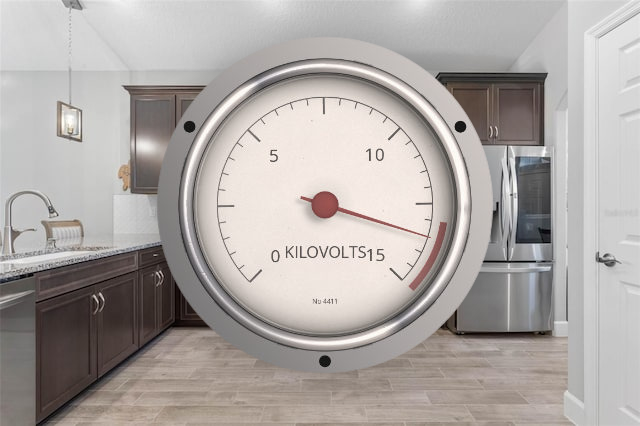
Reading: 13.5 kV
